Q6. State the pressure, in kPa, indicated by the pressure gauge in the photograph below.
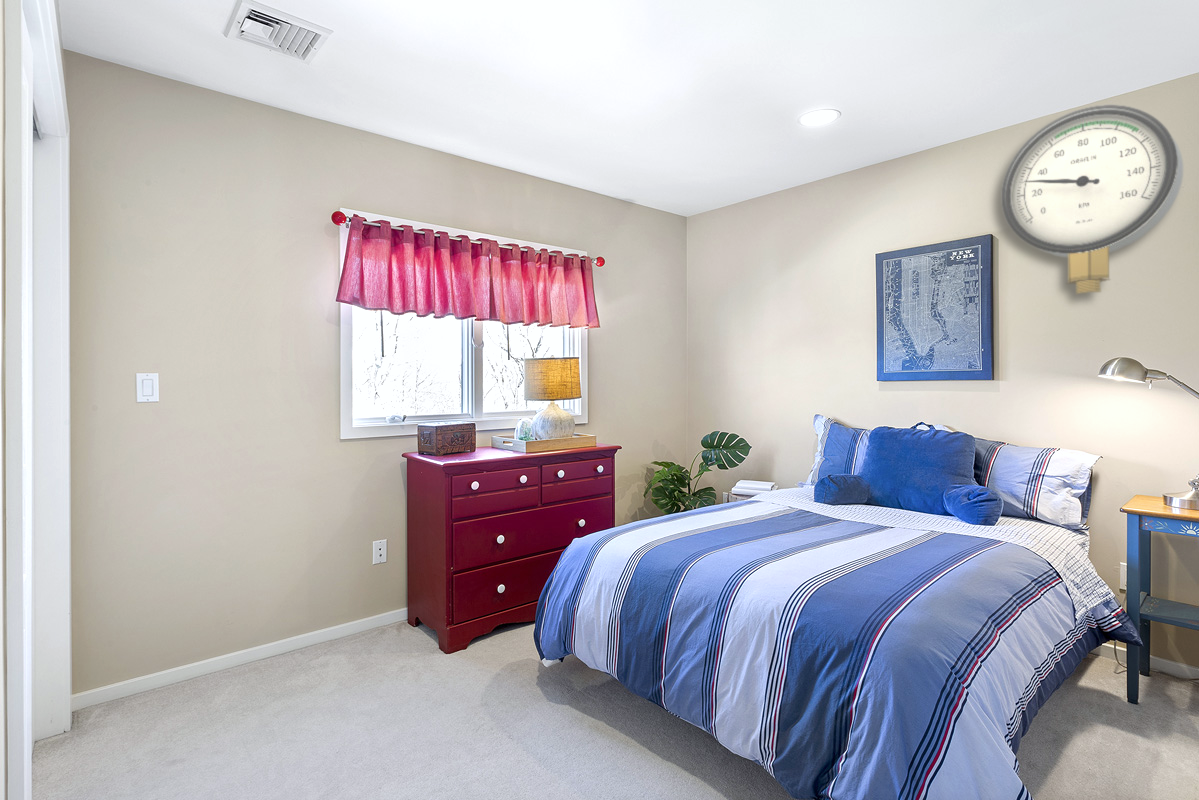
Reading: 30 kPa
